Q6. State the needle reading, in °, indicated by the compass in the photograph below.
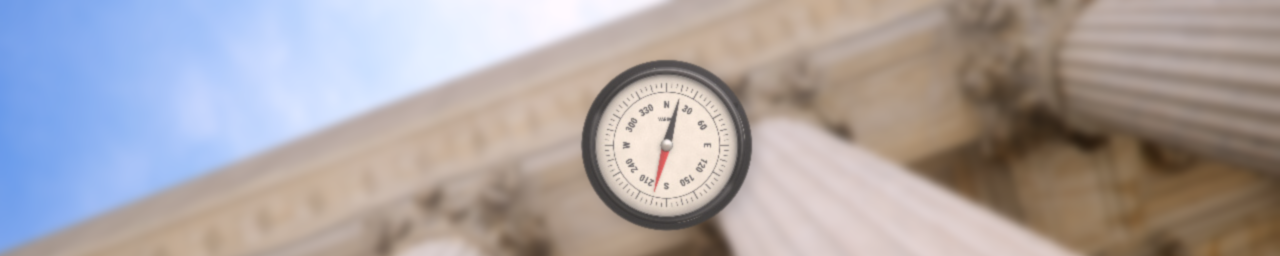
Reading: 195 °
